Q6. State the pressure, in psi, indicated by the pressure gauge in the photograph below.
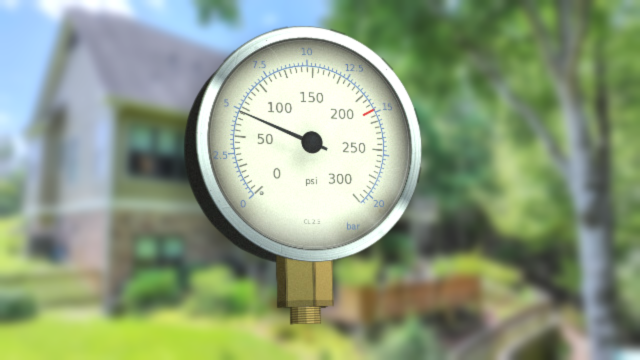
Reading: 70 psi
